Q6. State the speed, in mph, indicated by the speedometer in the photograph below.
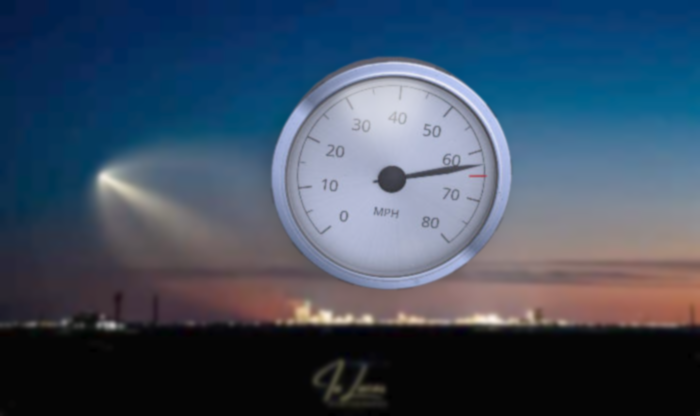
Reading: 62.5 mph
